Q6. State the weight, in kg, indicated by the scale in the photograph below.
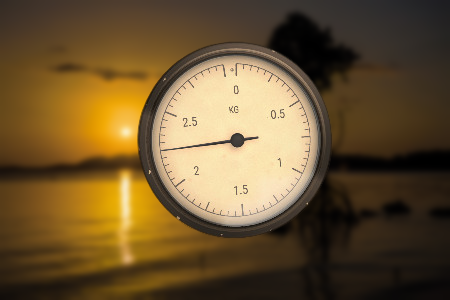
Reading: 2.25 kg
